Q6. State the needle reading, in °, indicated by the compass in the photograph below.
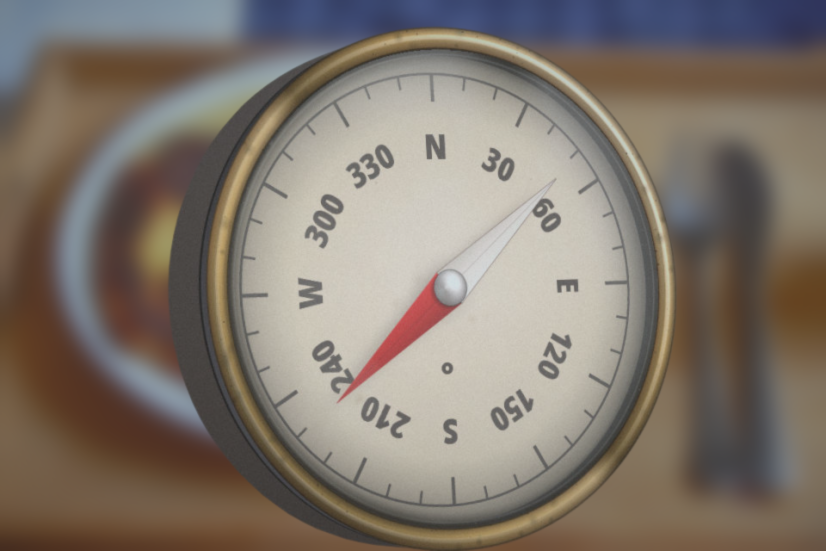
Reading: 230 °
